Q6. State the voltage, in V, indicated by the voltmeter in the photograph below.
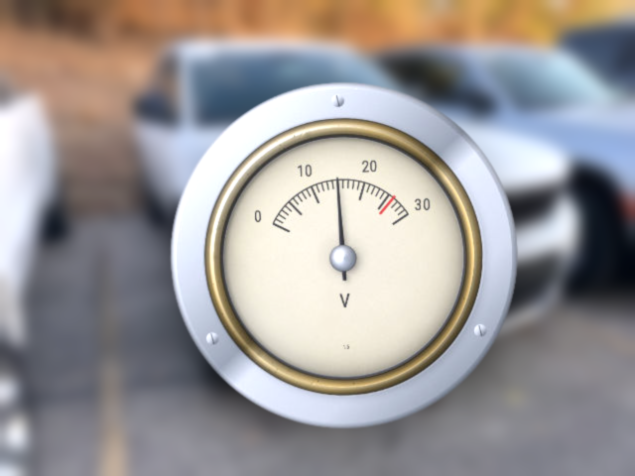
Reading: 15 V
